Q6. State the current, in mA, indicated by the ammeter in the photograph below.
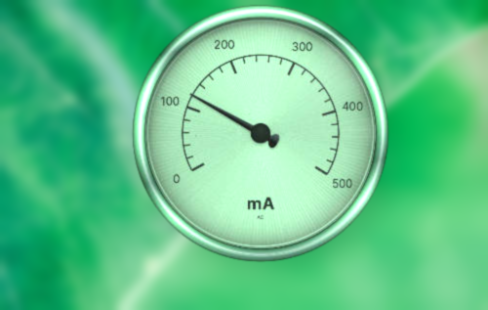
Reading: 120 mA
